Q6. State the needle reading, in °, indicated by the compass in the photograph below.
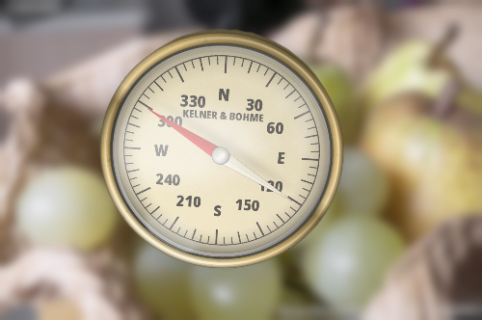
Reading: 300 °
